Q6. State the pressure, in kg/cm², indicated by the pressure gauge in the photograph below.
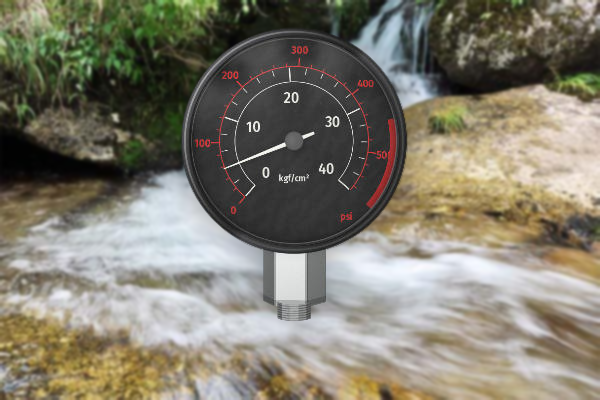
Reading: 4 kg/cm²
